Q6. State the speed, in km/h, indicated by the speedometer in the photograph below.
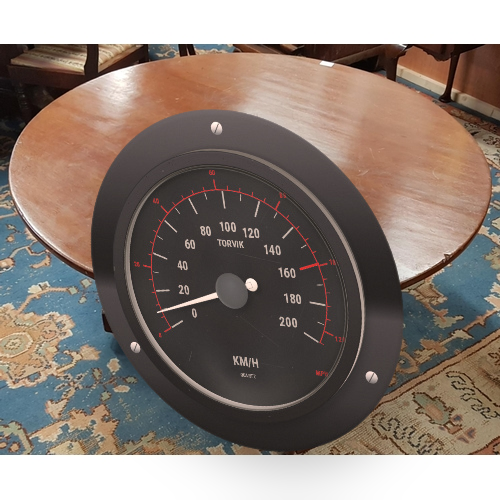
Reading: 10 km/h
